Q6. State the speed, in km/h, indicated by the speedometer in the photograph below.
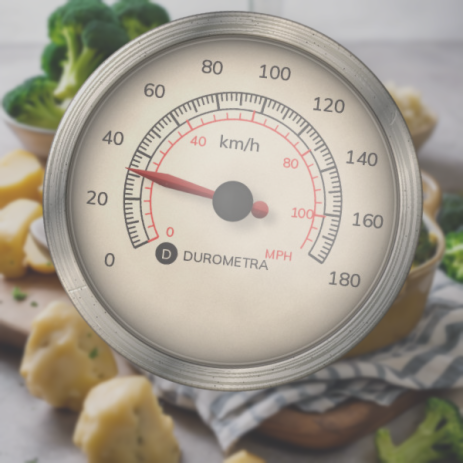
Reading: 32 km/h
